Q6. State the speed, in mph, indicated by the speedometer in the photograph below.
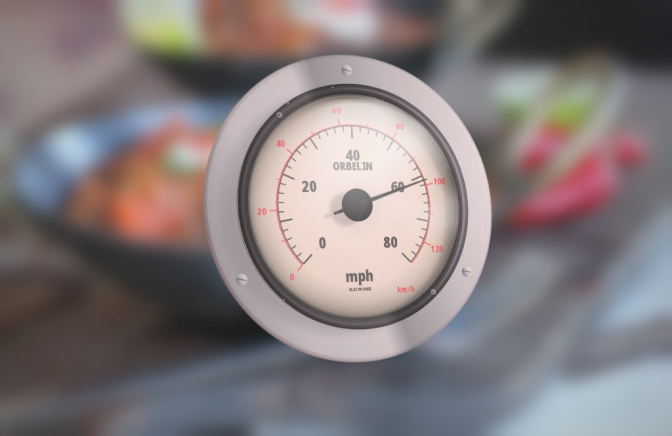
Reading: 61 mph
